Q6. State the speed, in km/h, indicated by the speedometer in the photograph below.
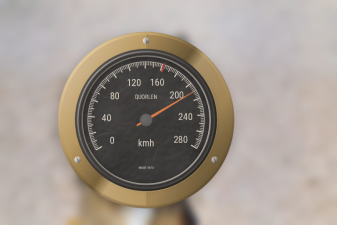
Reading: 210 km/h
